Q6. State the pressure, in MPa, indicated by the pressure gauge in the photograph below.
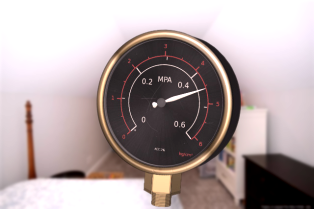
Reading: 0.45 MPa
